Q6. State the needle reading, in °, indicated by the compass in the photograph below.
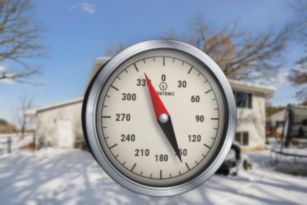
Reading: 335 °
